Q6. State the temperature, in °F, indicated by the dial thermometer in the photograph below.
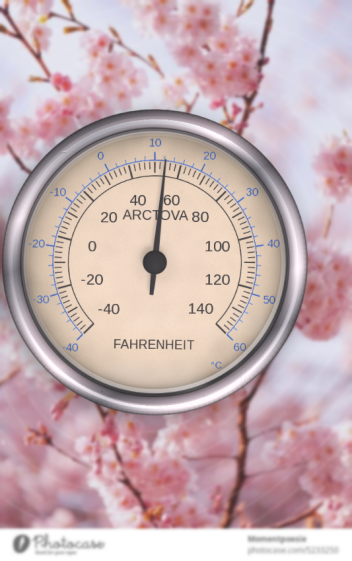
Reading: 54 °F
